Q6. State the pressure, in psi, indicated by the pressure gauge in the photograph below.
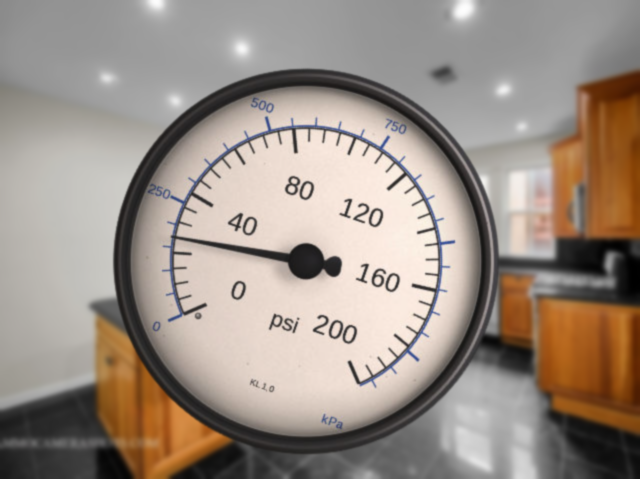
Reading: 25 psi
